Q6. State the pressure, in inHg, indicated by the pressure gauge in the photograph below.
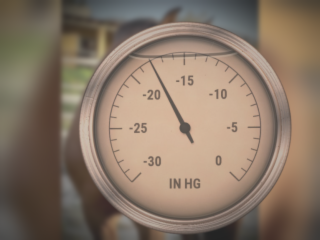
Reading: -18 inHg
